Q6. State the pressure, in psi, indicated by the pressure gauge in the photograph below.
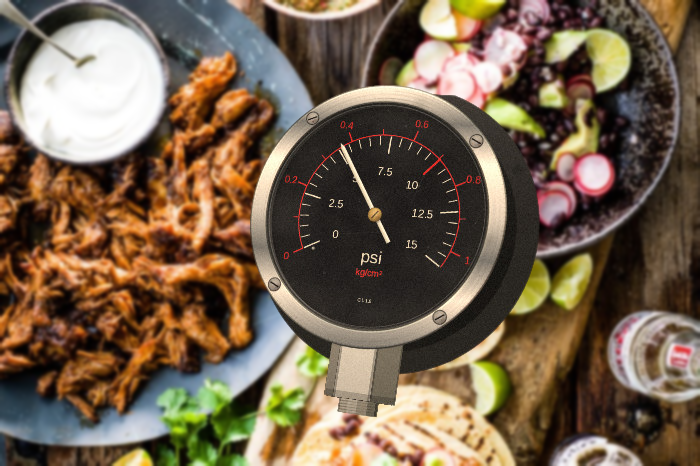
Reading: 5.25 psi
